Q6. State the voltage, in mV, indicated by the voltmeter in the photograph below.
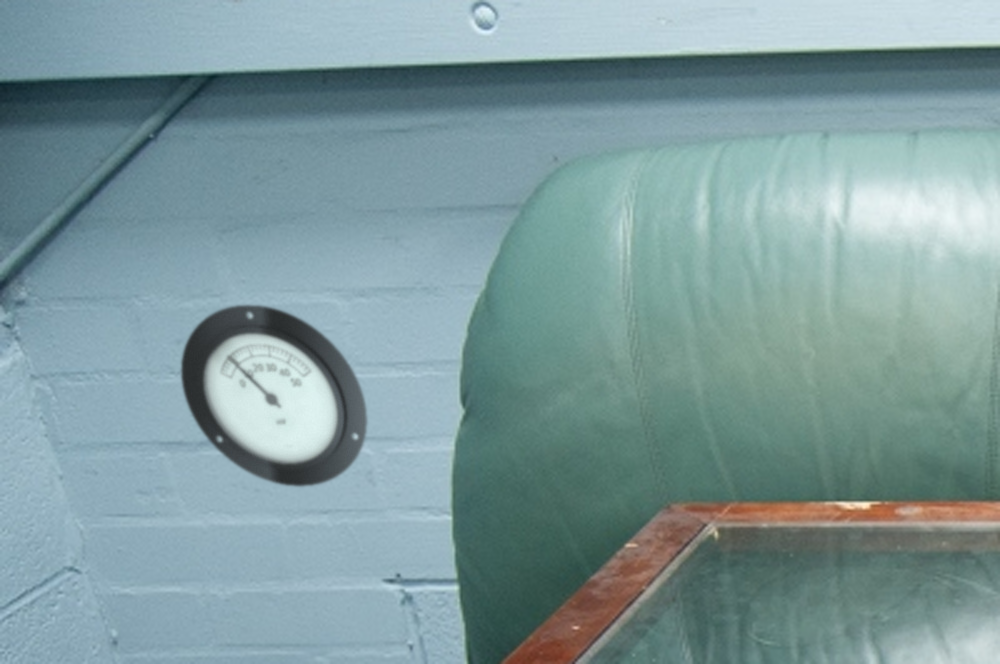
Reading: 10 mV
